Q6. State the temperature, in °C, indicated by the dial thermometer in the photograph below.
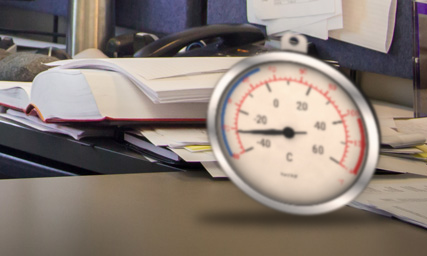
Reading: -30 °C
